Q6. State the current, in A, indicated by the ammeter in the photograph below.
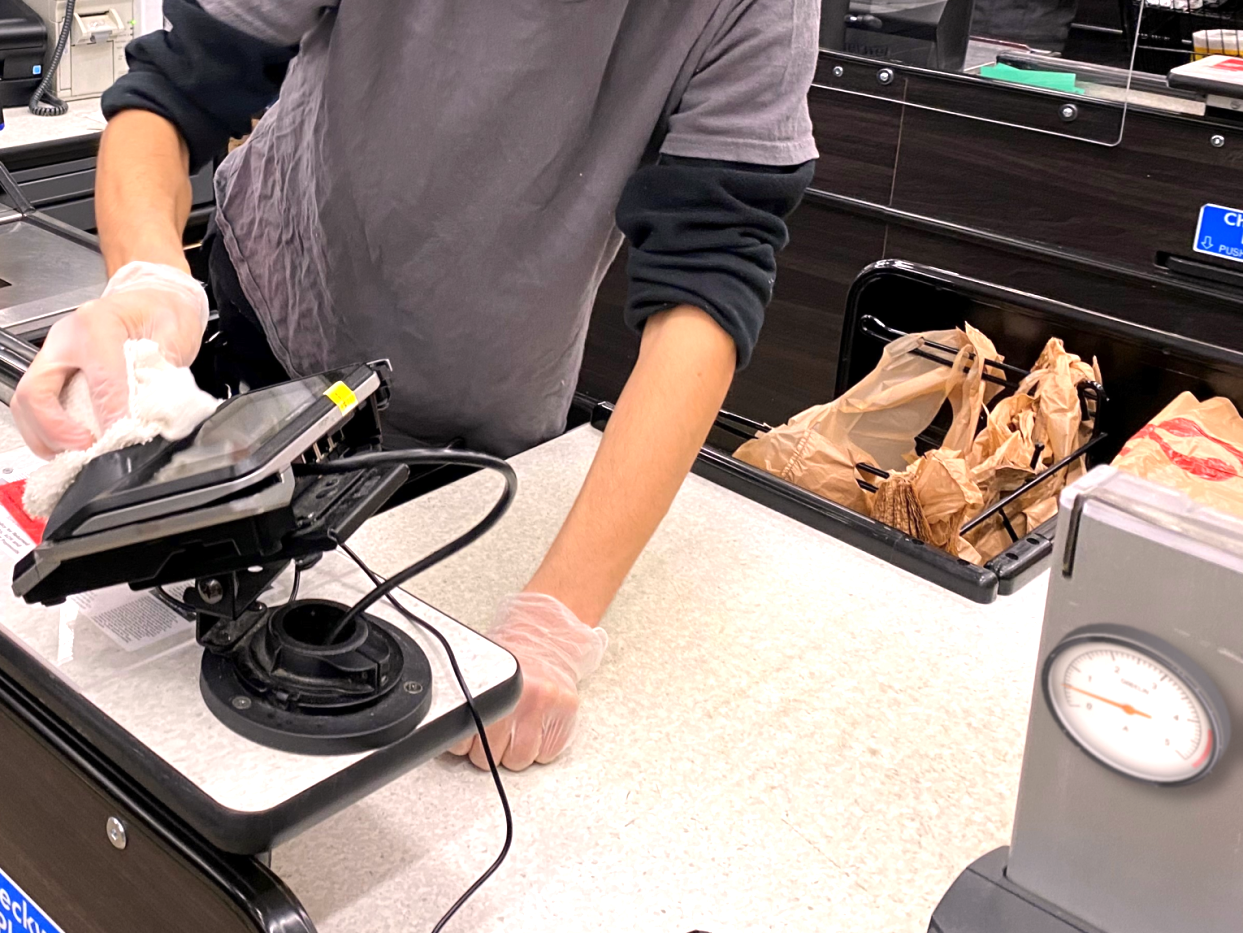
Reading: 0.5 A
